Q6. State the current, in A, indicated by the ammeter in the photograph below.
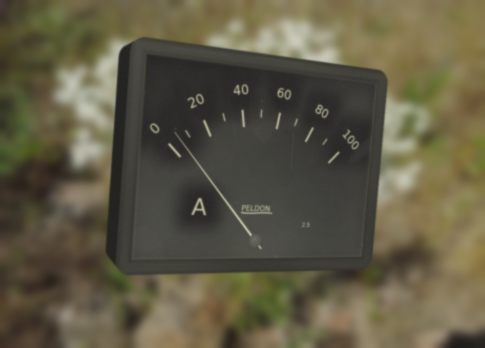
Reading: 5 A
